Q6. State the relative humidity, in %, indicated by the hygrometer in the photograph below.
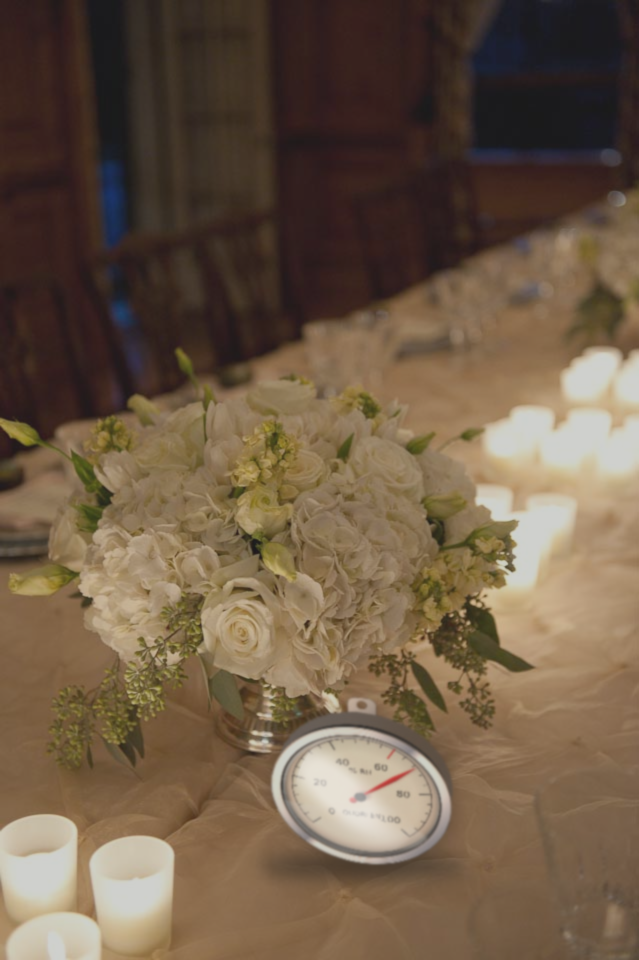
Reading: 68 %
